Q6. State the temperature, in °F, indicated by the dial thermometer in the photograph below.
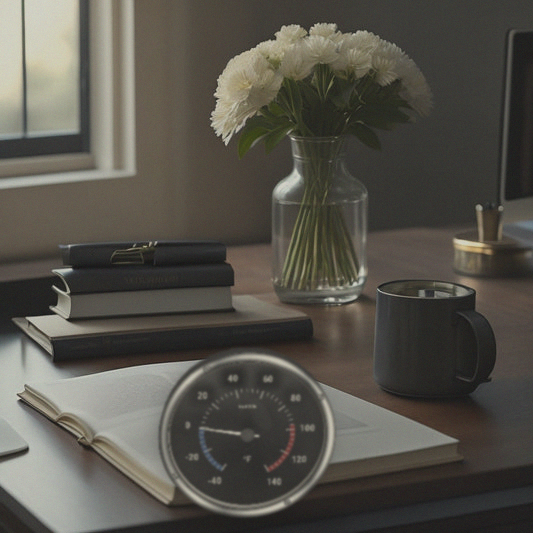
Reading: 0 °F
